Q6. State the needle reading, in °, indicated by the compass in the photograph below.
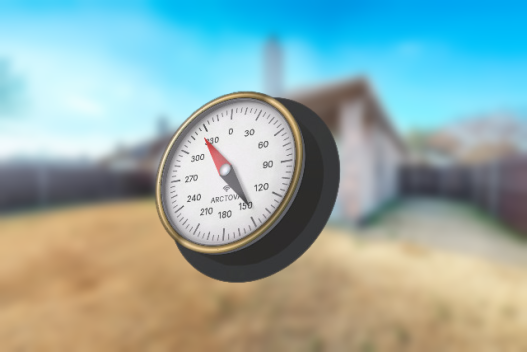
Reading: 325 °
